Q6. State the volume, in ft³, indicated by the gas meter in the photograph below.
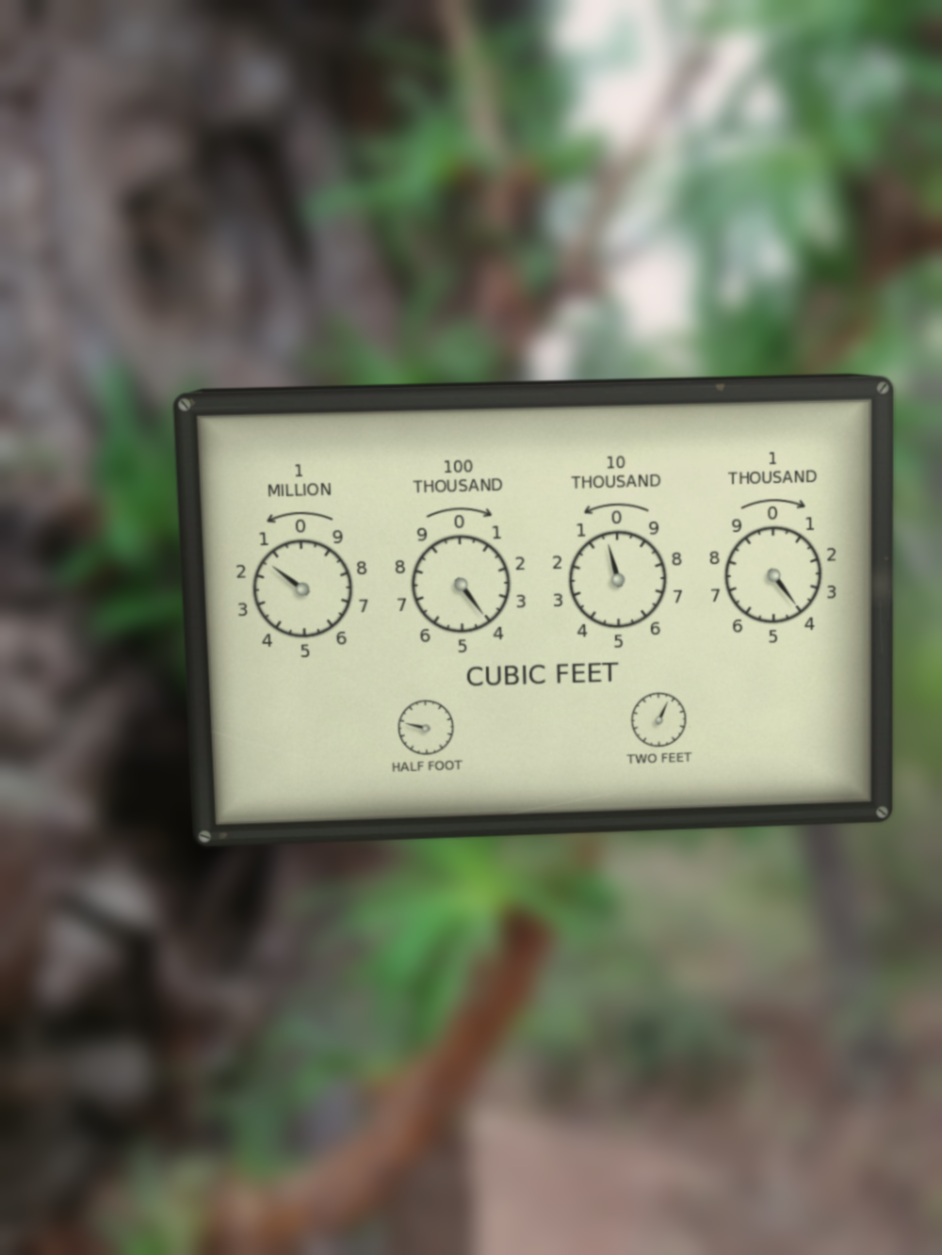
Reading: 140400 ft³
